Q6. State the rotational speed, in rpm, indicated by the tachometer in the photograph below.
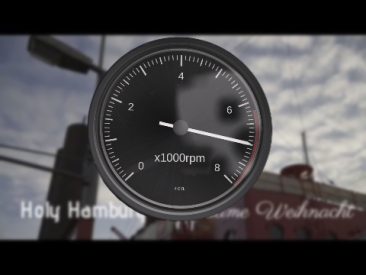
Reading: 7000 rpm
